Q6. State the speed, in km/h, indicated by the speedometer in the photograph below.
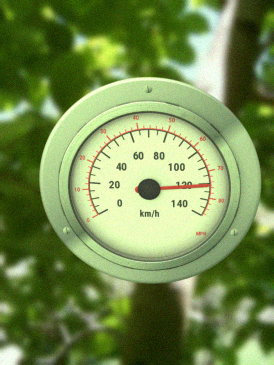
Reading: 120 km/h
